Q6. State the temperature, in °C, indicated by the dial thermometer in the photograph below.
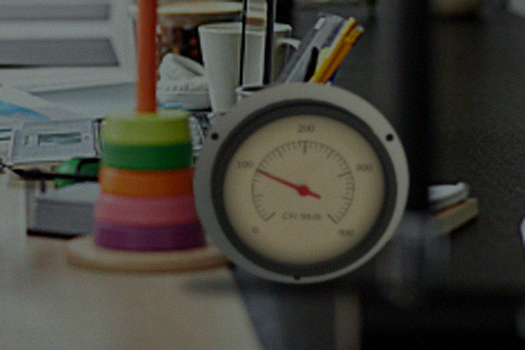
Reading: 100 °C
